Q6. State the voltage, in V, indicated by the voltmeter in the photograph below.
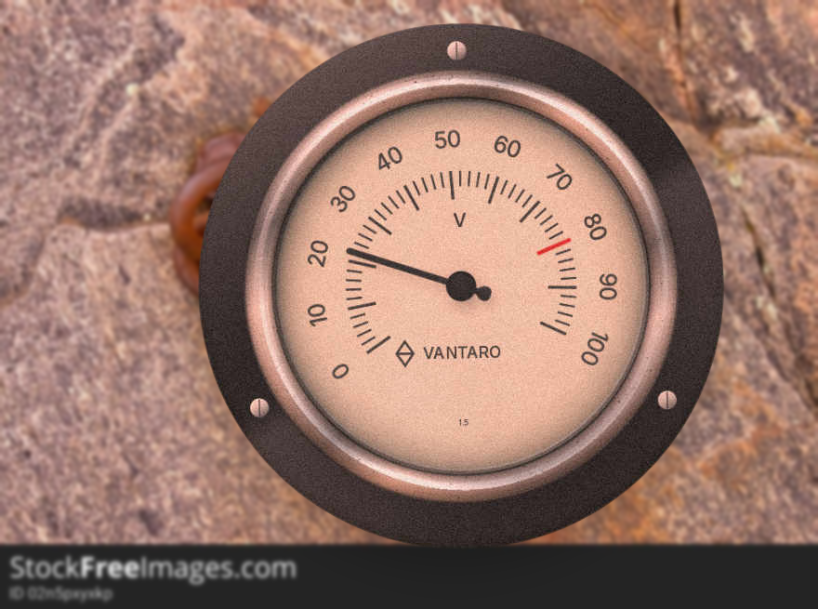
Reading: 22 V
